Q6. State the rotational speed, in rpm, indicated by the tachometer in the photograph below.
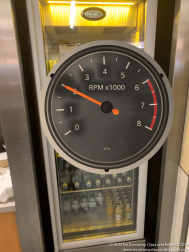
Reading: 2000 rpm
